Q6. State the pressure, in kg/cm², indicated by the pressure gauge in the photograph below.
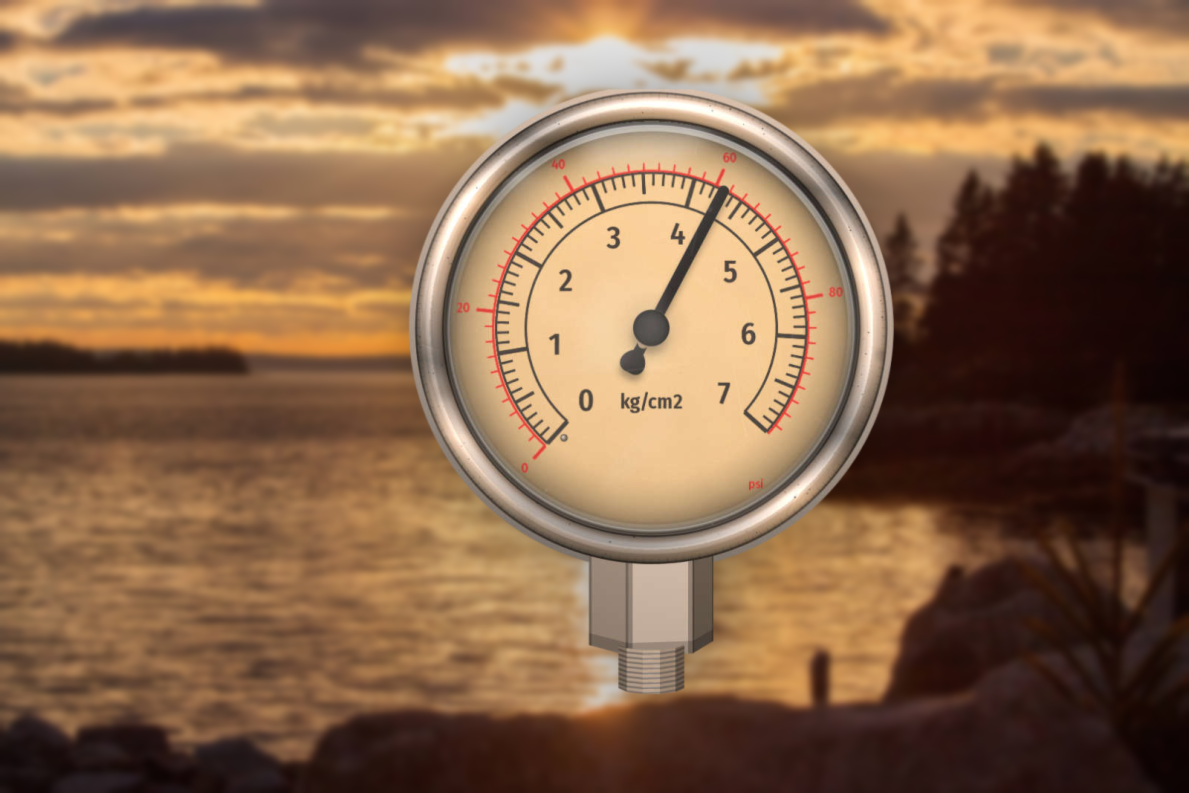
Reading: 4.3 kg/cm²
